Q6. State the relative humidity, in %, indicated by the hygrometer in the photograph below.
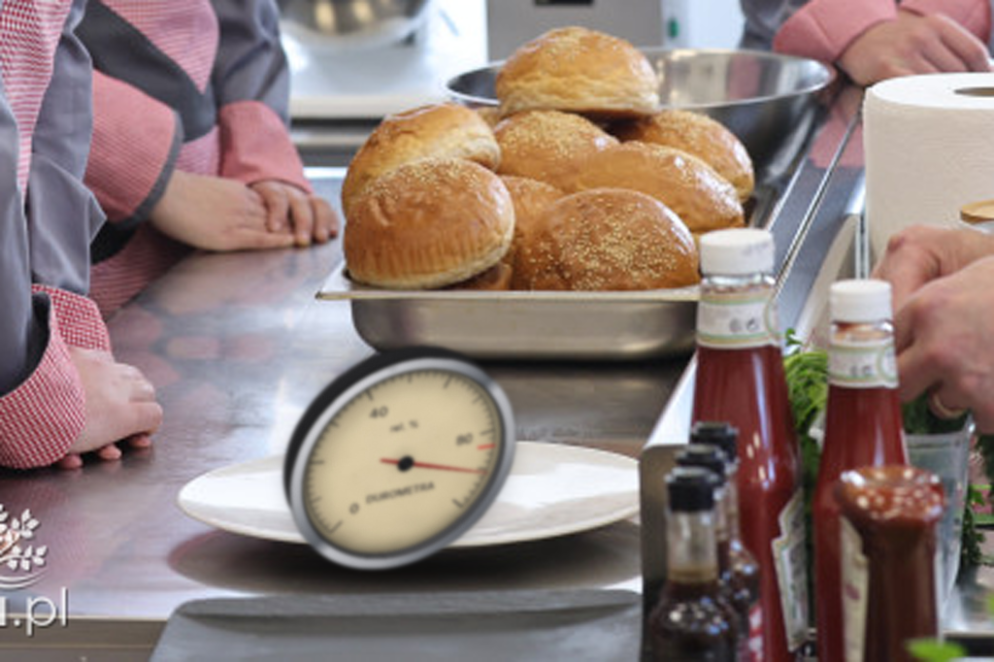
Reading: 90 %
